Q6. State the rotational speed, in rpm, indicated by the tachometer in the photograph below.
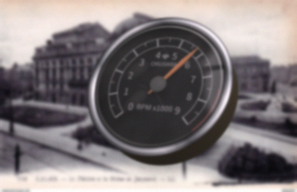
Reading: 5750 rpm
